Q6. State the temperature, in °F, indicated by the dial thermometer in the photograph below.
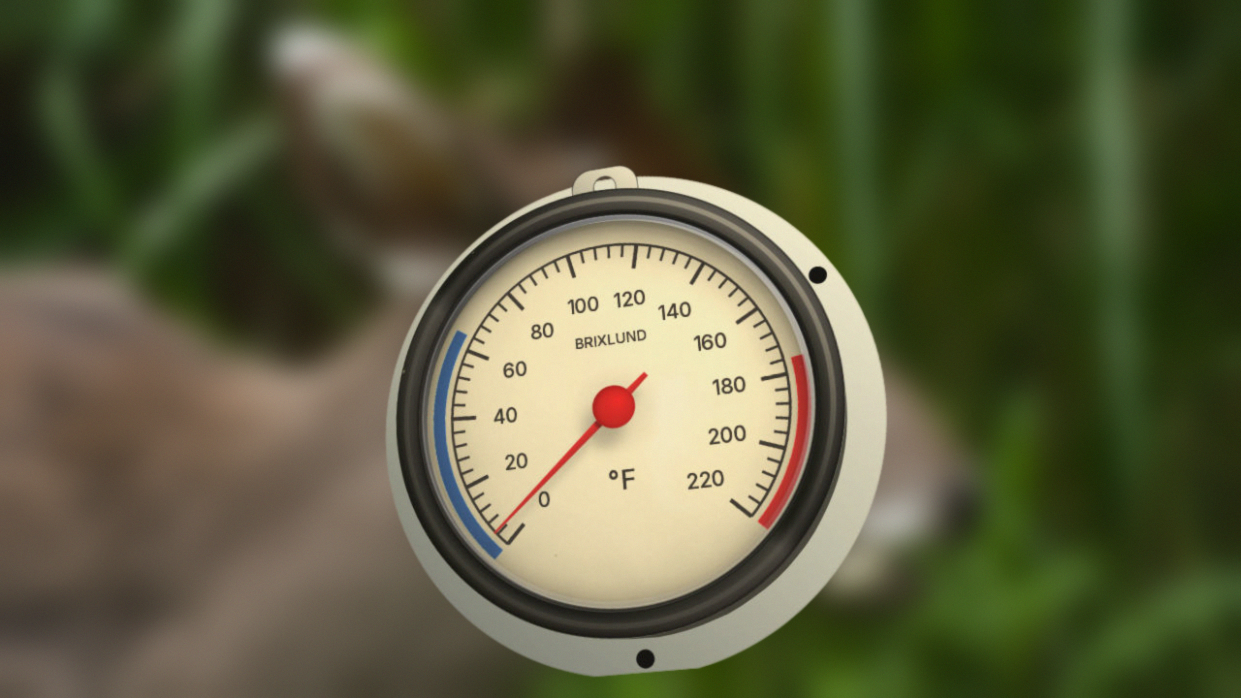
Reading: 4 °F
